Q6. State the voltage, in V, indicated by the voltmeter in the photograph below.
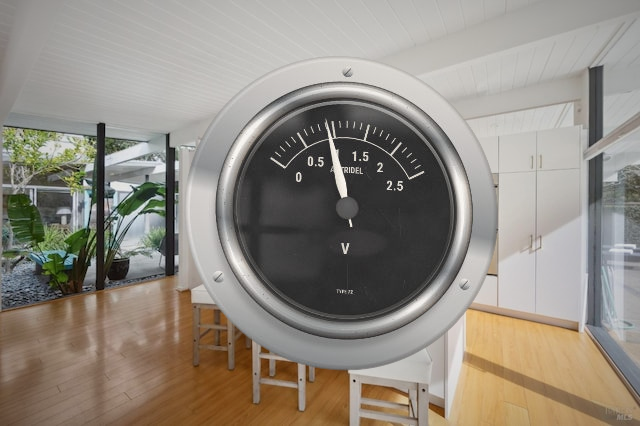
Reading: 0.9 V
